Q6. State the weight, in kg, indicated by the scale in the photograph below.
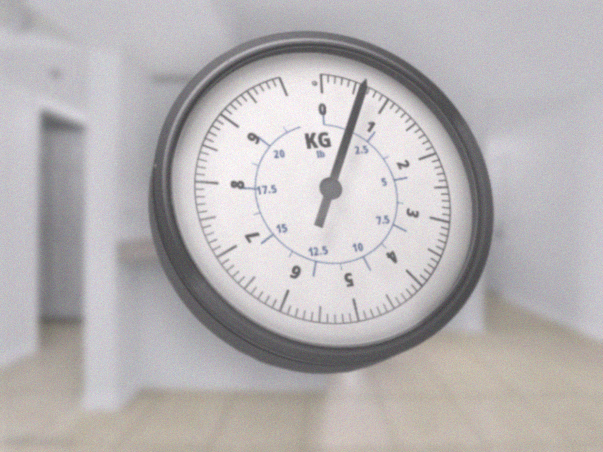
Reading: 0.6 kg
